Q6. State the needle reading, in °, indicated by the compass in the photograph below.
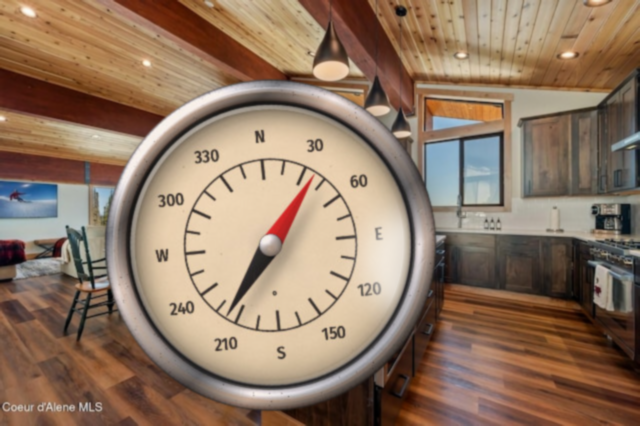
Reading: 37.5 °
